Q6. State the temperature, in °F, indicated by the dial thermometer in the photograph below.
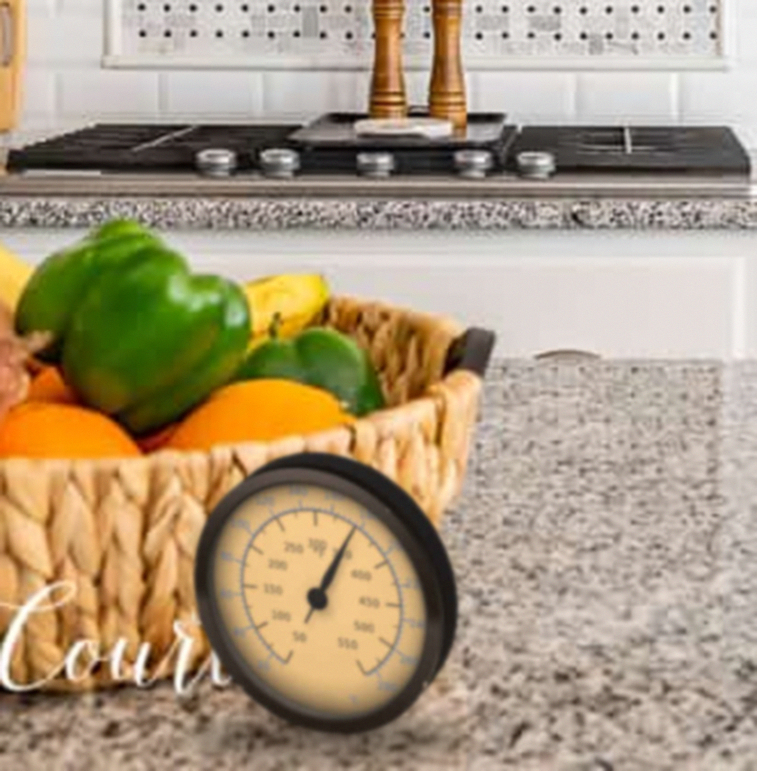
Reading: 350 °F
